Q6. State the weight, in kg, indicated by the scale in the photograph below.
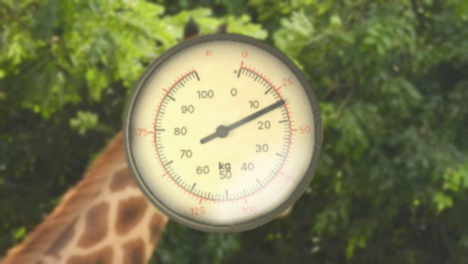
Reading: 15 kg
